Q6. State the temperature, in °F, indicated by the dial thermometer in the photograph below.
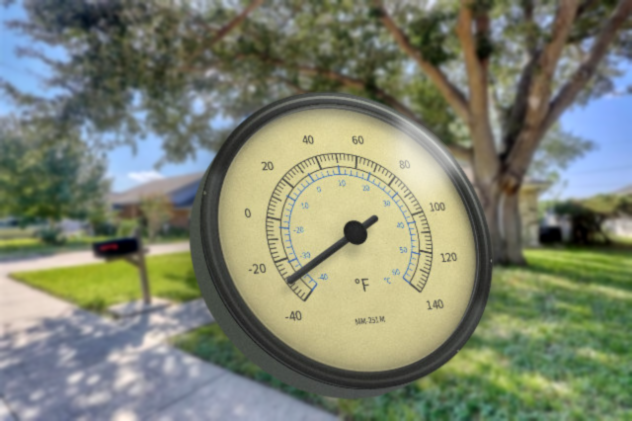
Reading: -30 °F
